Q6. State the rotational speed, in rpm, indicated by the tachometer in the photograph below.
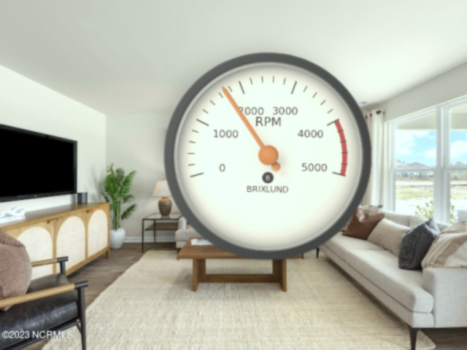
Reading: 1700 rpm
